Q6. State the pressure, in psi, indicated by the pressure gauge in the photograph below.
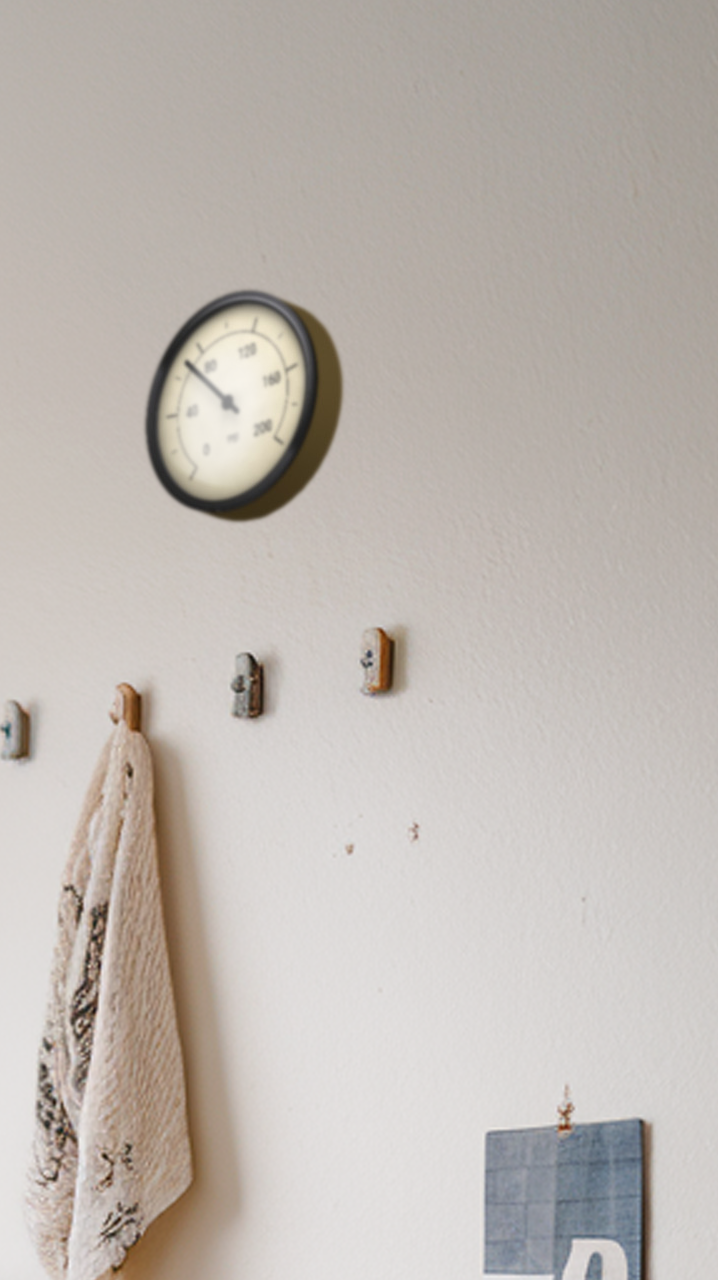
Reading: 70 psi
